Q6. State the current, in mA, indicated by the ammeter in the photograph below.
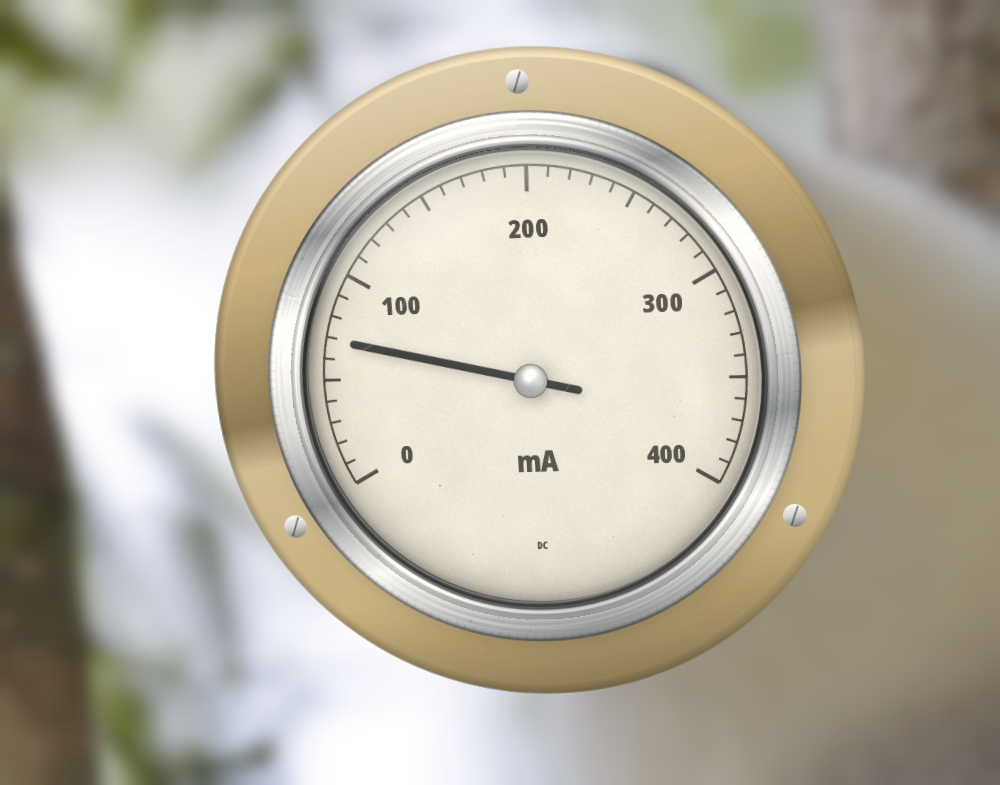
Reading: 70 mA
